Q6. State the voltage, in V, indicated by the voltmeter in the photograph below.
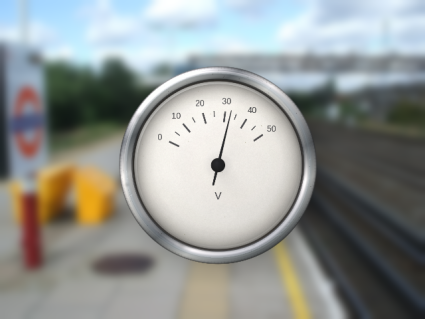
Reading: 32.5 V
